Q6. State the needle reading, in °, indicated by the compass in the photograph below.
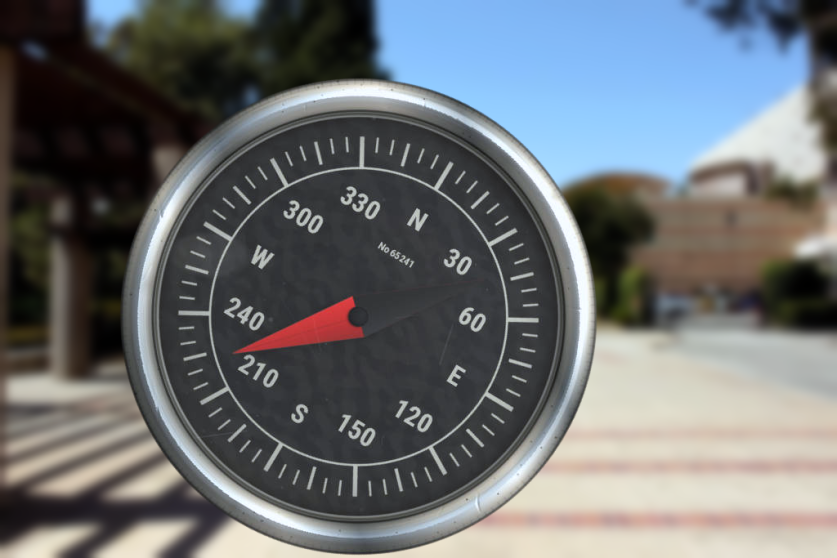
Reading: 222.5 °
